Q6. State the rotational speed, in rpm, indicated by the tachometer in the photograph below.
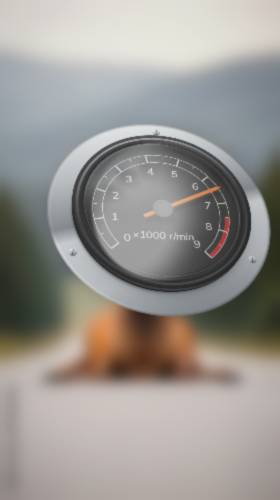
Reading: 6500 rpm
